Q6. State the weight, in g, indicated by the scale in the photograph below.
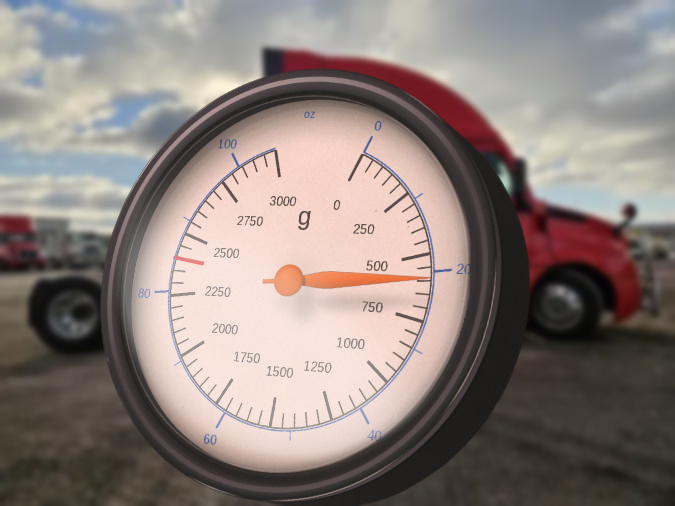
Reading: 600 g
